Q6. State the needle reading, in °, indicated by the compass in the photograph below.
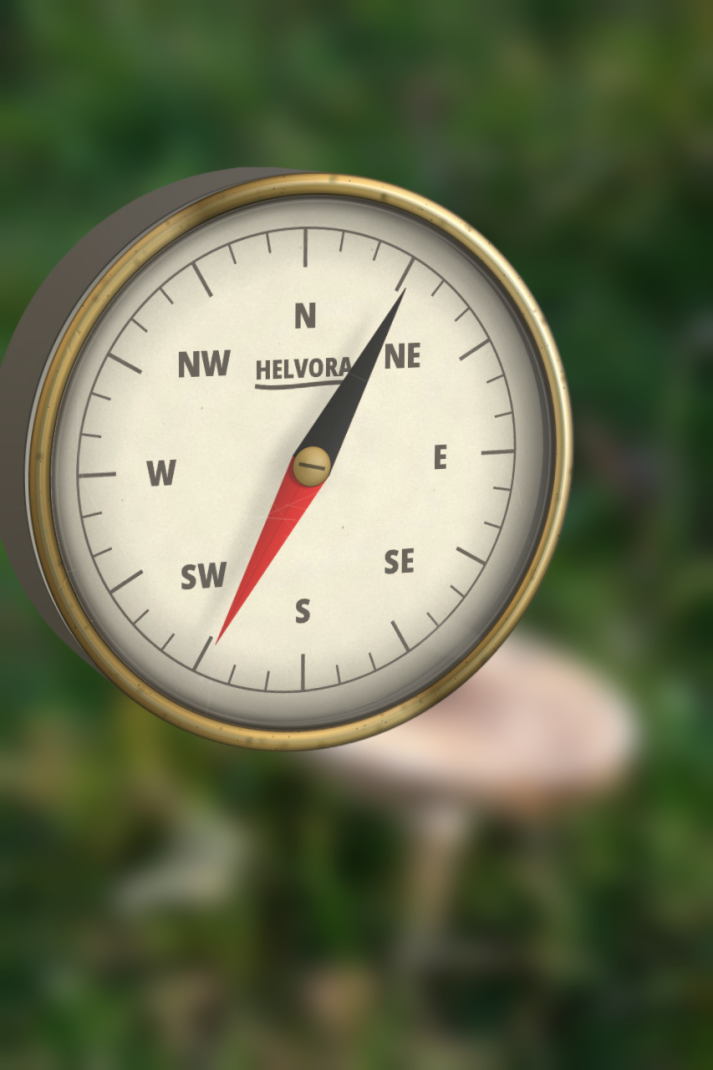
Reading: 210 °
